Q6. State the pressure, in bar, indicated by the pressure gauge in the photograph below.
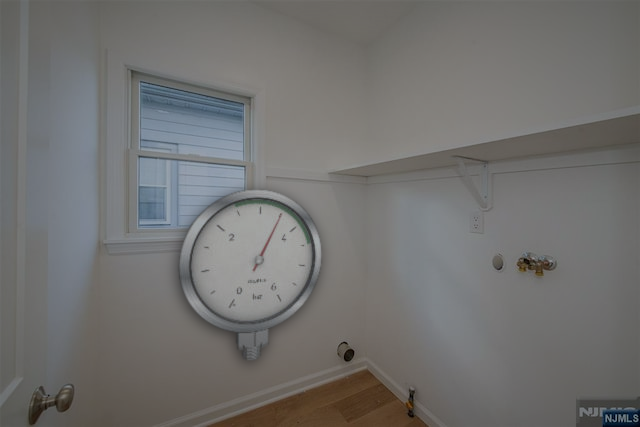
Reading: 3.5 bar
